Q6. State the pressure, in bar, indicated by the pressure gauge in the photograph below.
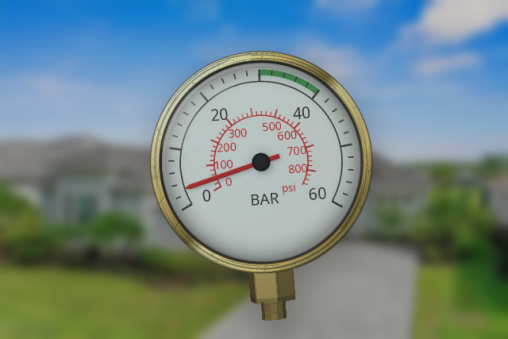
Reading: 3 bar
